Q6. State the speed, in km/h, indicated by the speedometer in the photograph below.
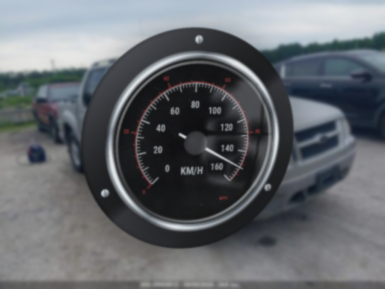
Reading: 150 km/h
